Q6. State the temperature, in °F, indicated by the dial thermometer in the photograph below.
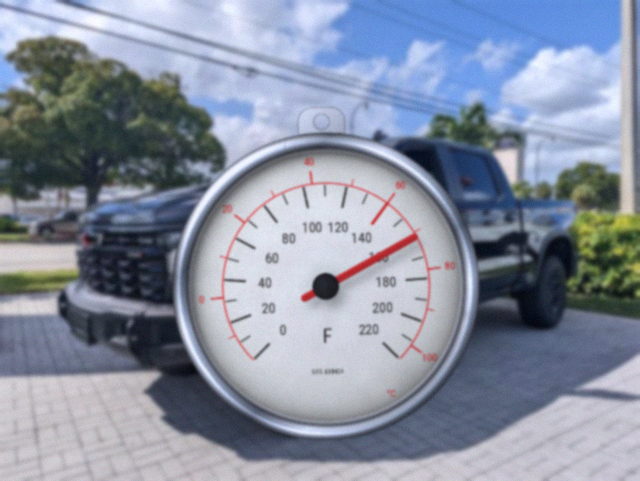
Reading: 160 °F
